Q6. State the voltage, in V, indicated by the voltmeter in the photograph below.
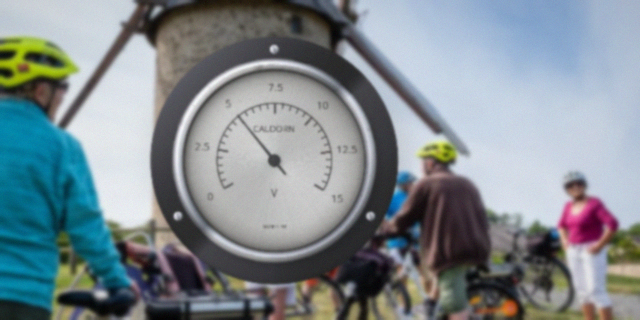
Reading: 5 V
